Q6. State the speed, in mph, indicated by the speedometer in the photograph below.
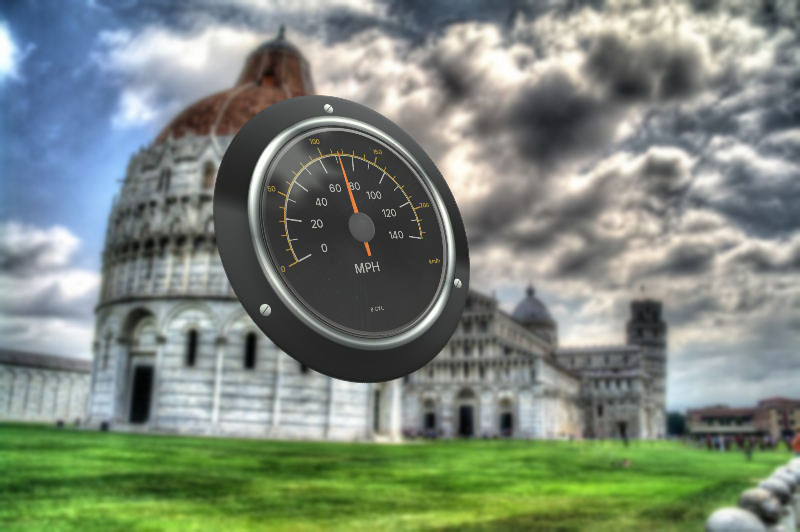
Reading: 70 mph
